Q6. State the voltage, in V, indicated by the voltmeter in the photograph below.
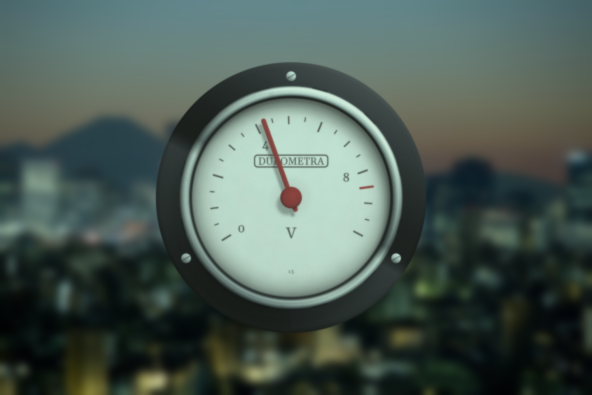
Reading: 4.25 V
